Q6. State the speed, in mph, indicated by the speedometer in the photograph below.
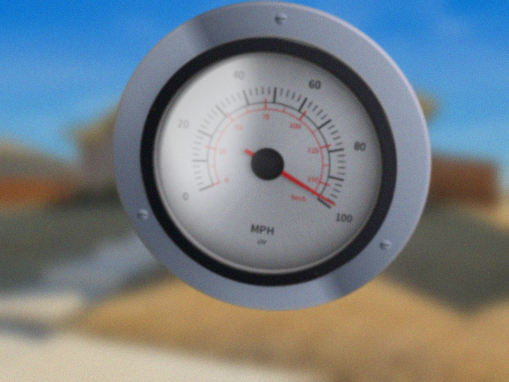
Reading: 98 mph
